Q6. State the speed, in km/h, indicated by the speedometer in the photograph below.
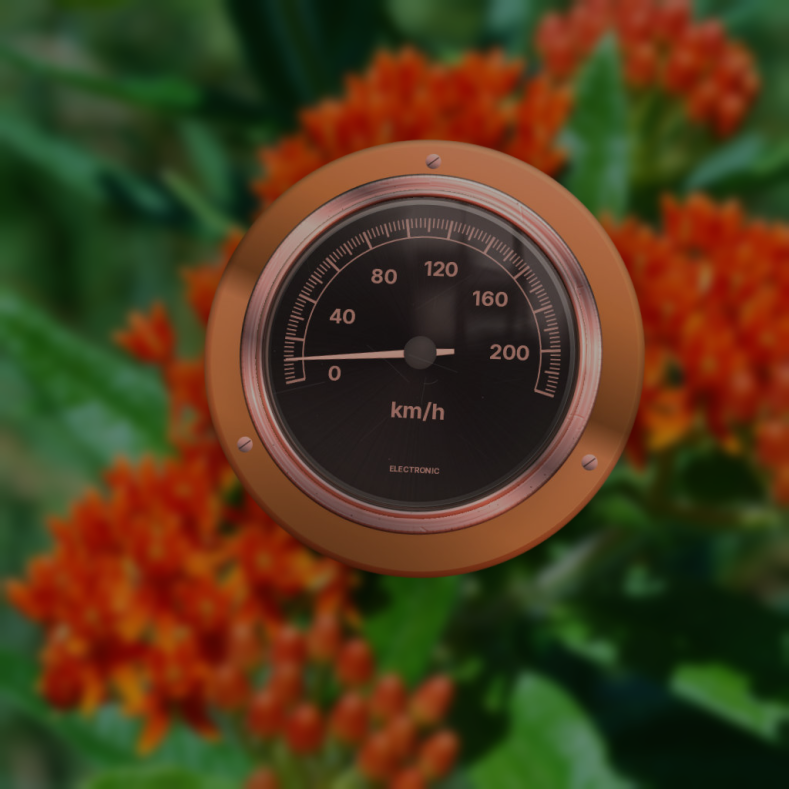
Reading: 10 km/h
